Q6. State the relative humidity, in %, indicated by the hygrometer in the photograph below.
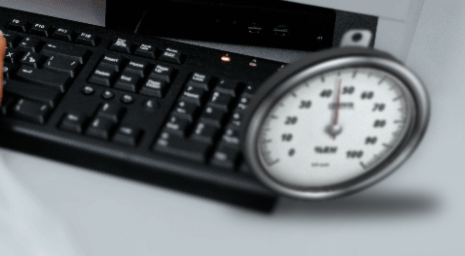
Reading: 45 %
